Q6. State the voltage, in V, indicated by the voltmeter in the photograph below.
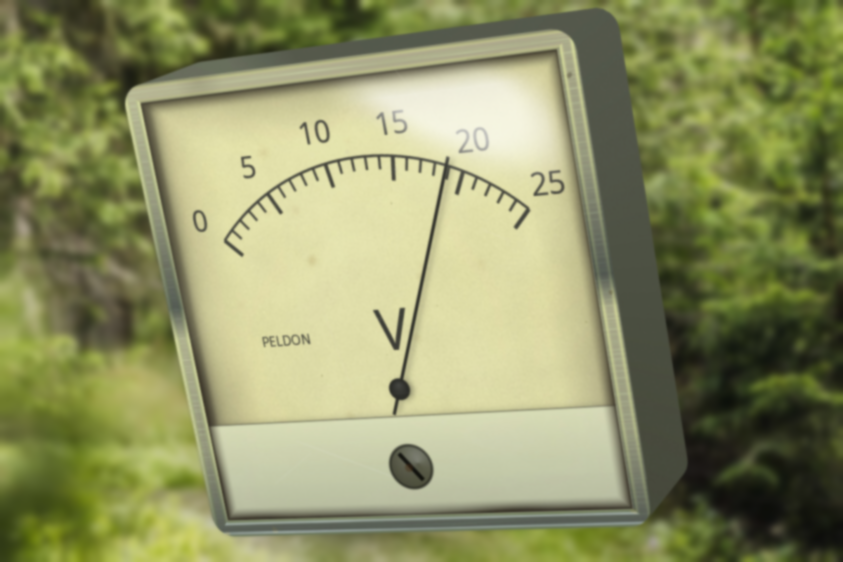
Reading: 19 V
